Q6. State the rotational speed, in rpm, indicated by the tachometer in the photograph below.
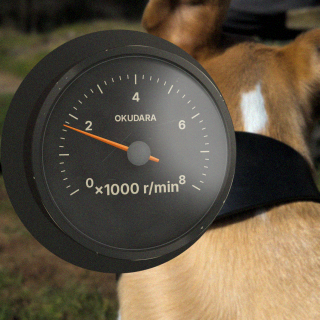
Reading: 1700 rpm
